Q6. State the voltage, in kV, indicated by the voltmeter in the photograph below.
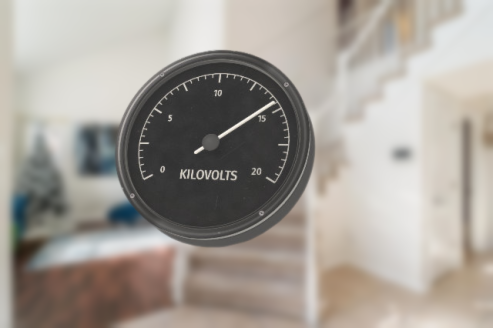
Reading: 14.5 kV
